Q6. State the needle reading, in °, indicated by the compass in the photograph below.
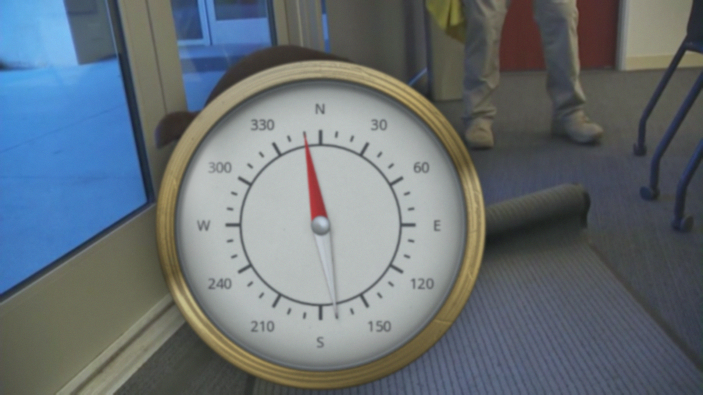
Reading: 350 °
